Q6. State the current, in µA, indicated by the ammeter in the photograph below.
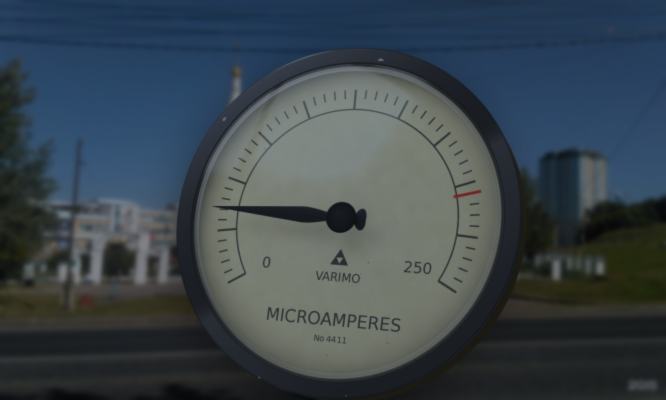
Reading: 35 µA
